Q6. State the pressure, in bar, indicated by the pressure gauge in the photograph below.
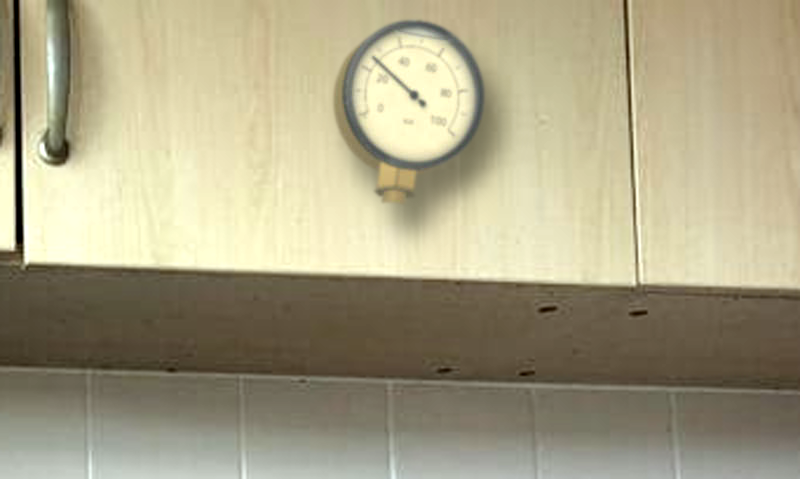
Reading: 25 bar
